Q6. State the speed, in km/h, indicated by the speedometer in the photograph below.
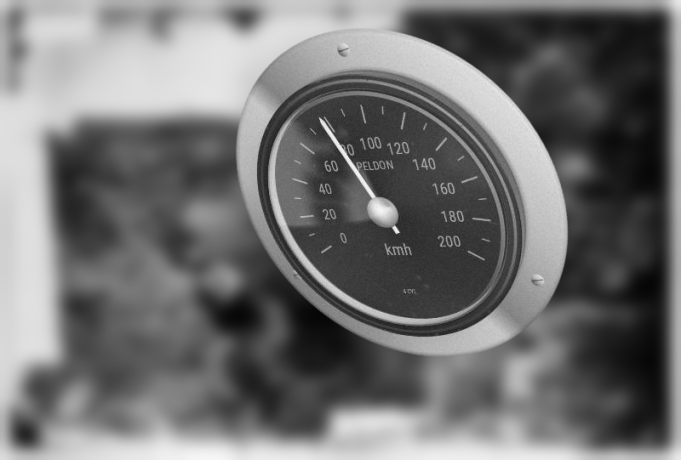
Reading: 80 km/h
